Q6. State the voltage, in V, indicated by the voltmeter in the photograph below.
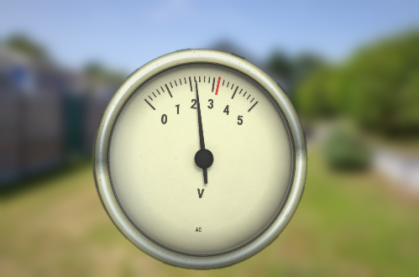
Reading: 2.2 V
